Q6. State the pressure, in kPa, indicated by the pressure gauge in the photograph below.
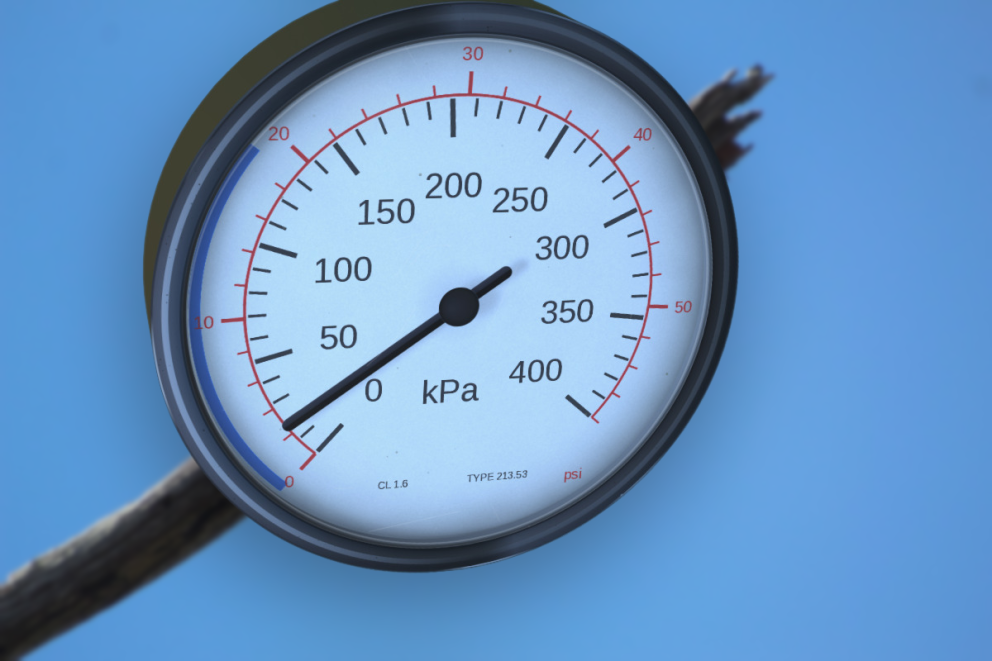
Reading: 20 kPa
